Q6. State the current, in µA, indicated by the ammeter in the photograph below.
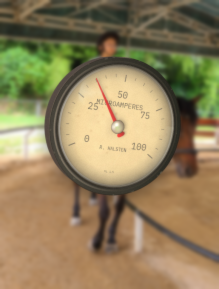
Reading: 35 µA
